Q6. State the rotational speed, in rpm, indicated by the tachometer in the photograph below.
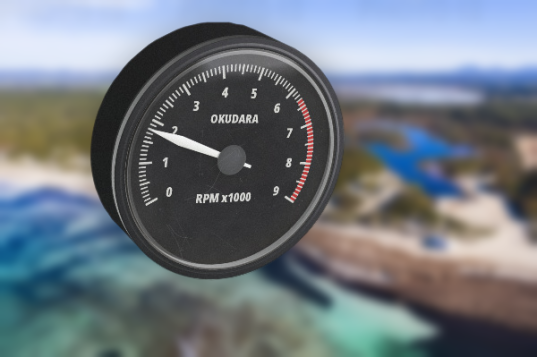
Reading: 1800 rpm
